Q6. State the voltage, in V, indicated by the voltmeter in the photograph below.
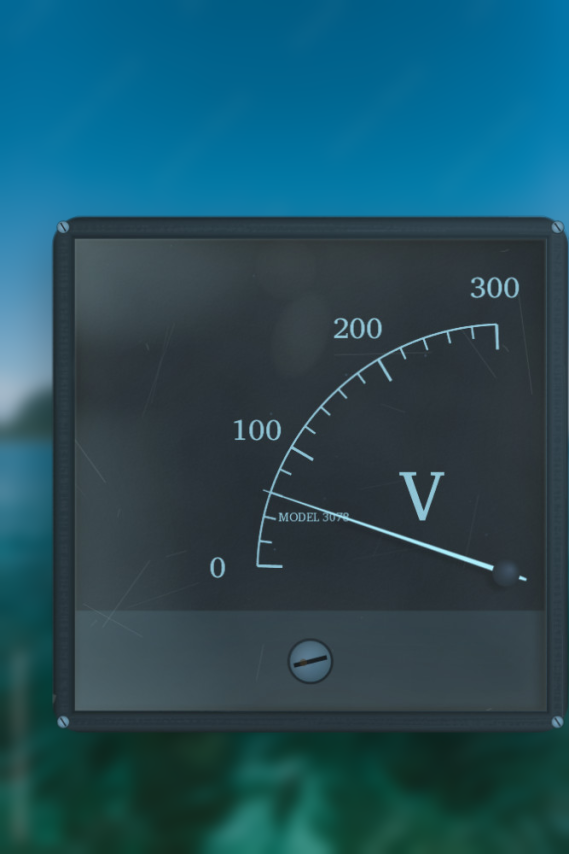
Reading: 60 V
